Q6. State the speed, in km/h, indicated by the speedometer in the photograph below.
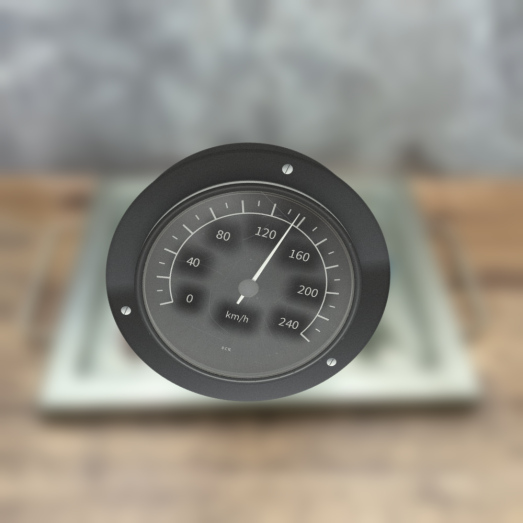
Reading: 135 km/h
